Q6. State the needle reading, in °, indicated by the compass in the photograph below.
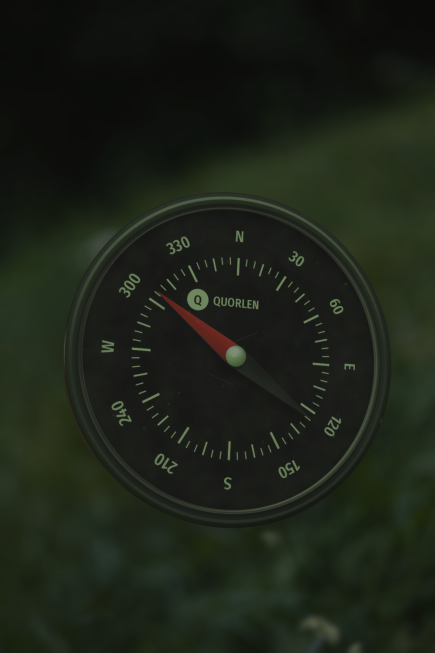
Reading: 305 °
